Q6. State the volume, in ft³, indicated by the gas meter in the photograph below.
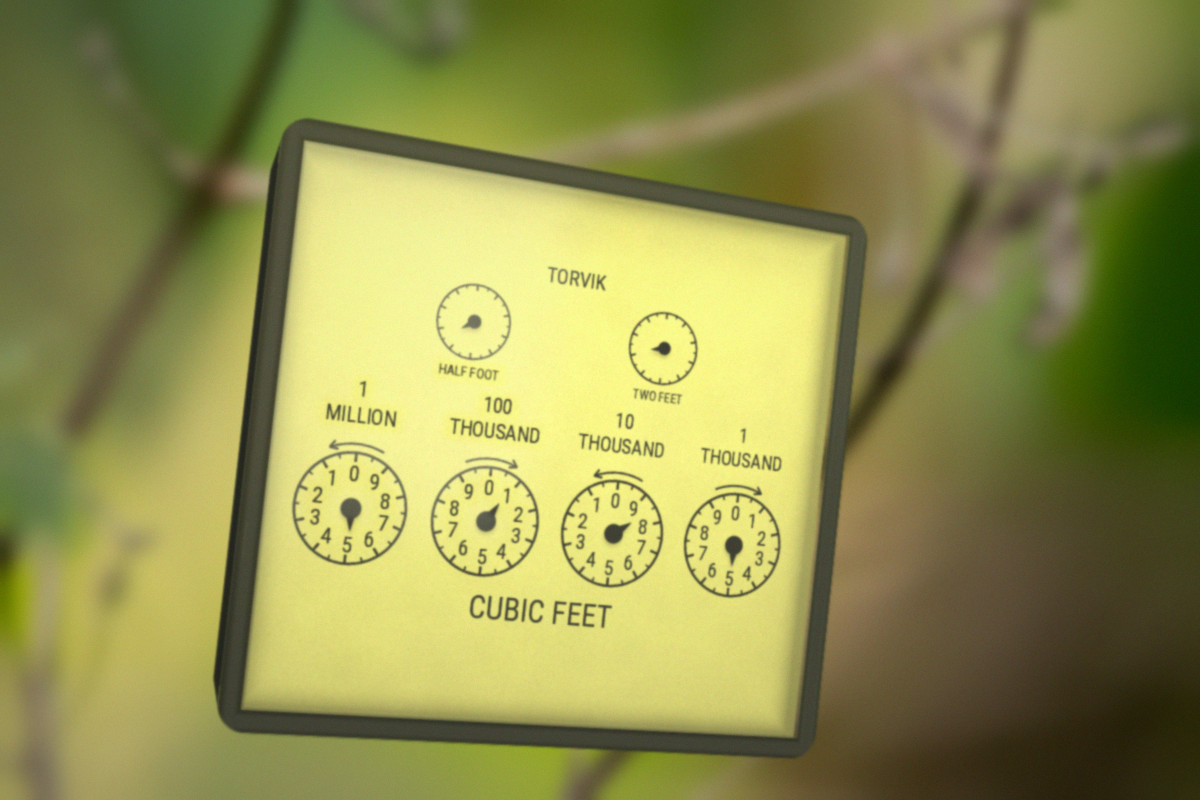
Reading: 508500 ft³
